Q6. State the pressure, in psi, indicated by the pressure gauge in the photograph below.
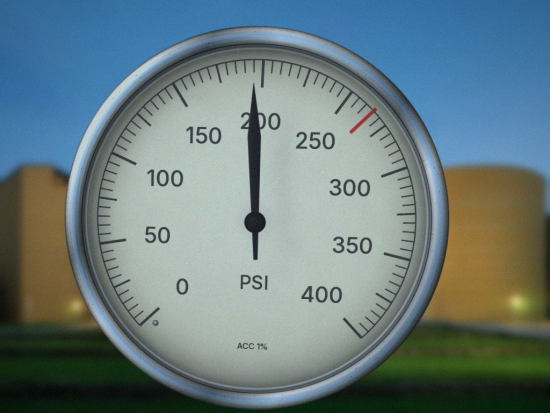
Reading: 195 psi
